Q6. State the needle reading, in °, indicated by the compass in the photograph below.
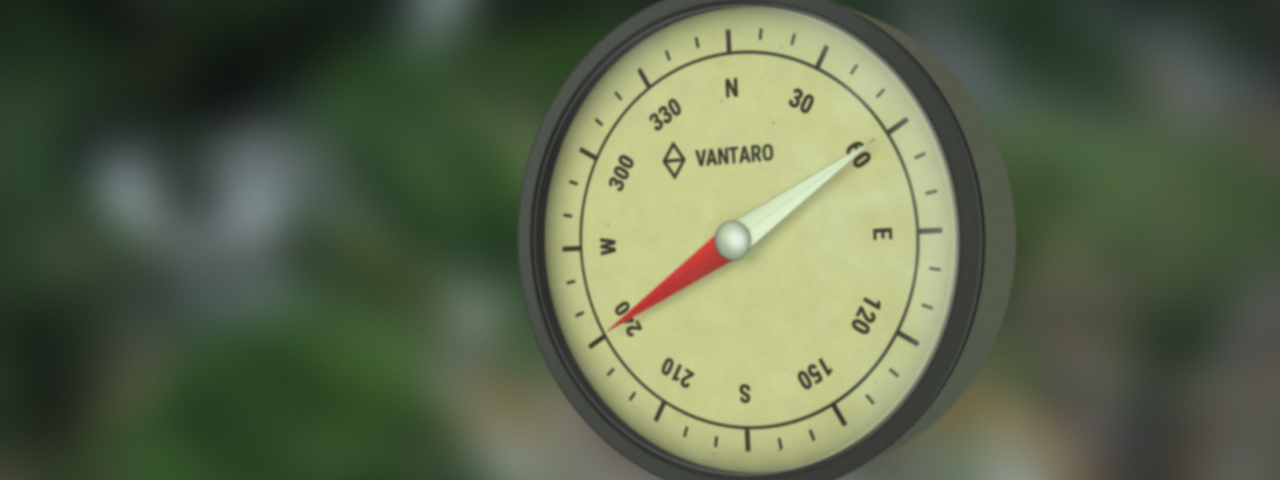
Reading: 240 °
